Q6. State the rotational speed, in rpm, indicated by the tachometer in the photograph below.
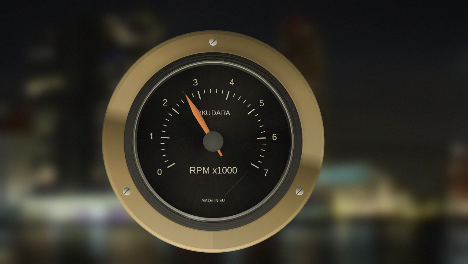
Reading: 2600 rpm
